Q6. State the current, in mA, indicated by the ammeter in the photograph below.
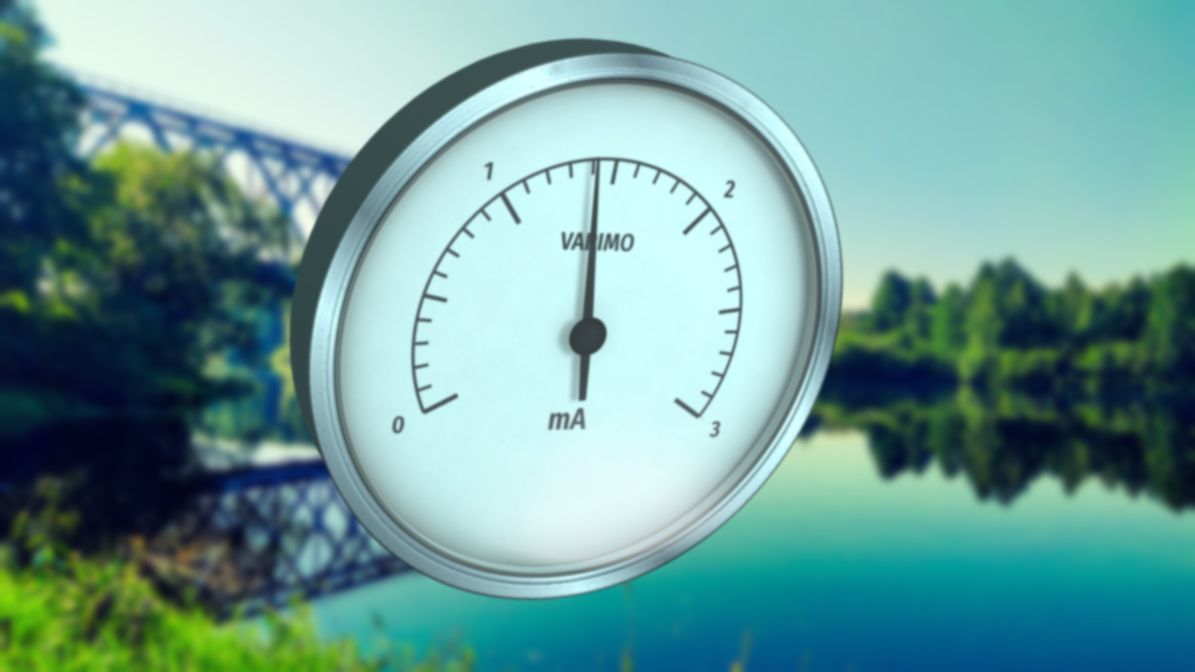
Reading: 1.4 mA
